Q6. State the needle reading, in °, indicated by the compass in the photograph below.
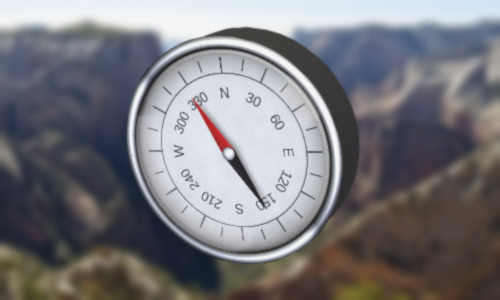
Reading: 330 °
